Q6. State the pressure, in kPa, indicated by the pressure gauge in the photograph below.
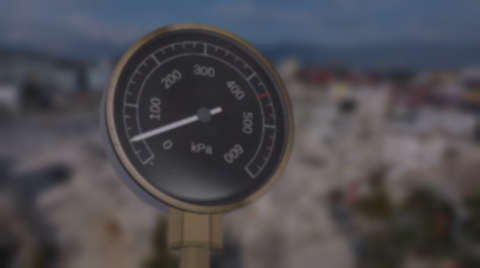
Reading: 40 kPa
